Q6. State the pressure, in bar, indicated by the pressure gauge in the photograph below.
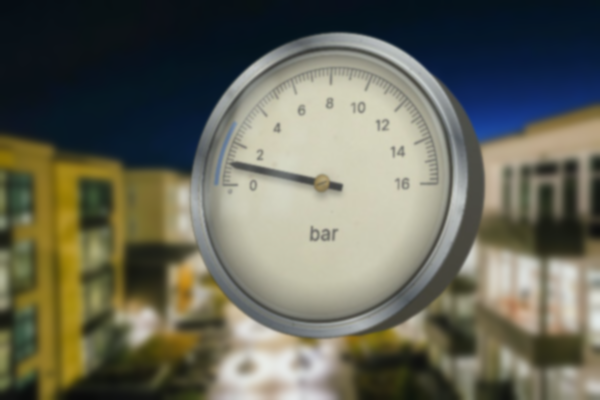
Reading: 1 bar
